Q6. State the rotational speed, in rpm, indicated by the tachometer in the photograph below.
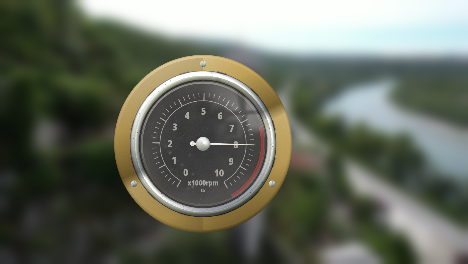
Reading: 8000 rpm
